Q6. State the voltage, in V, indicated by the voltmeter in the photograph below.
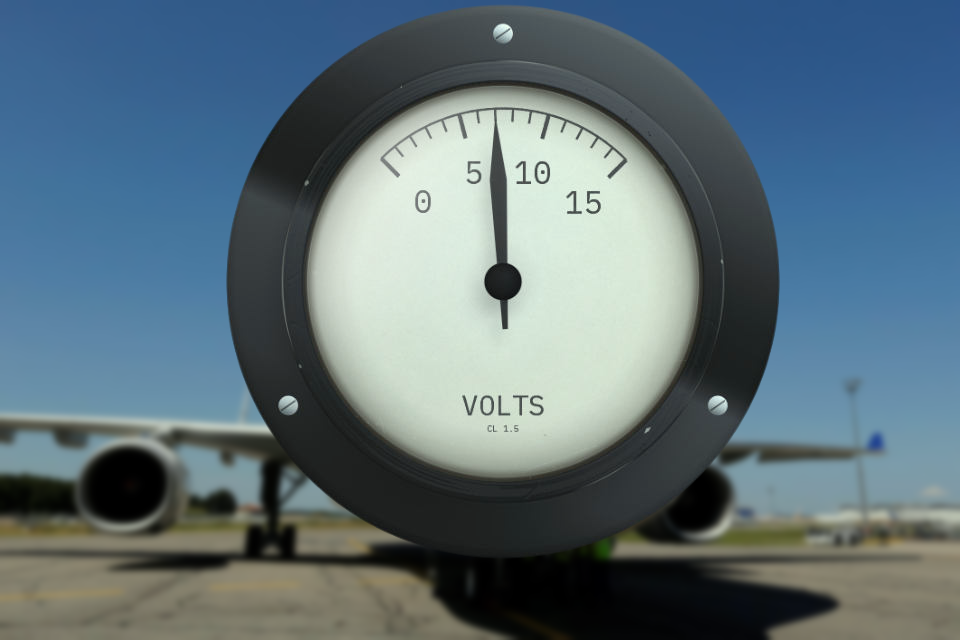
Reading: 7 V
